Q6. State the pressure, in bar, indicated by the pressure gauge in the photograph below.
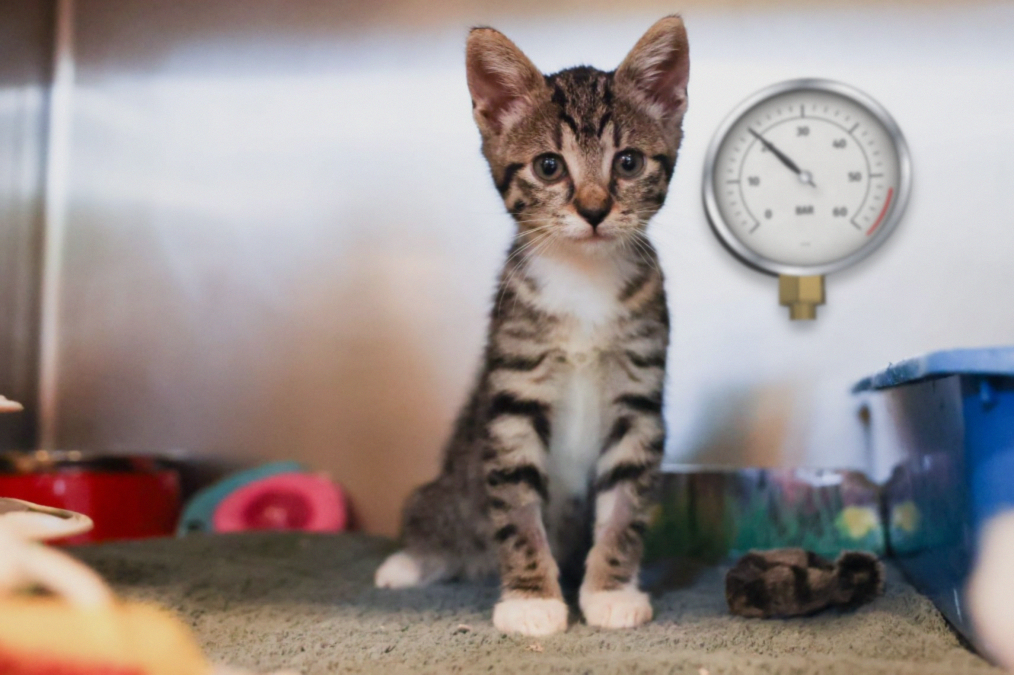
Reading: 20 bar
